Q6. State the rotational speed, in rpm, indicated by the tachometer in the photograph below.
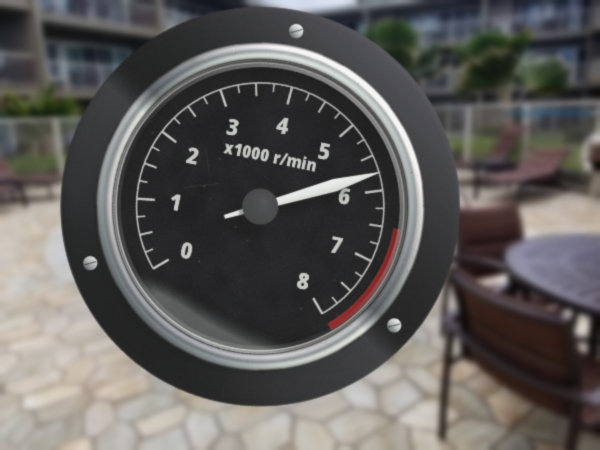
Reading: 5750 rpm
